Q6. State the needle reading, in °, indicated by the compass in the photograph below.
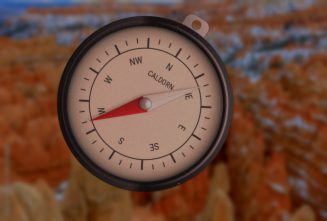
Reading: 220 °
